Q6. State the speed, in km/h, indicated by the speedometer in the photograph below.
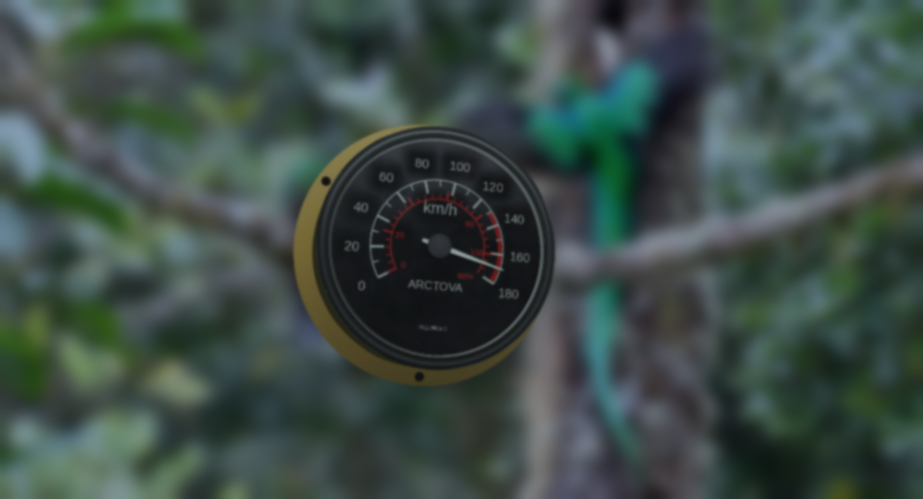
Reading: 170 km/h
